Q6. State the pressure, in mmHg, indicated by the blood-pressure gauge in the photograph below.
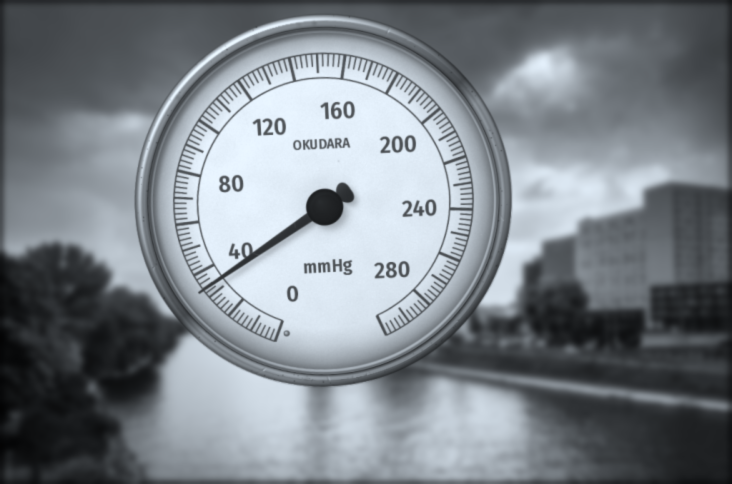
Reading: 34 mmHg
